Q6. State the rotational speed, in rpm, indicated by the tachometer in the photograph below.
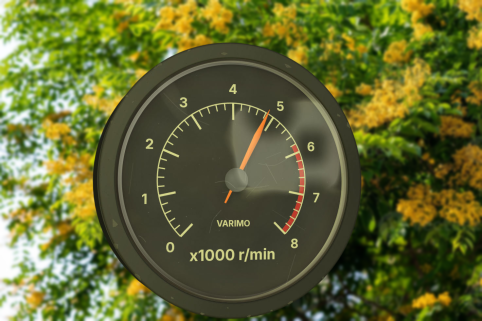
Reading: 4800 rpm
